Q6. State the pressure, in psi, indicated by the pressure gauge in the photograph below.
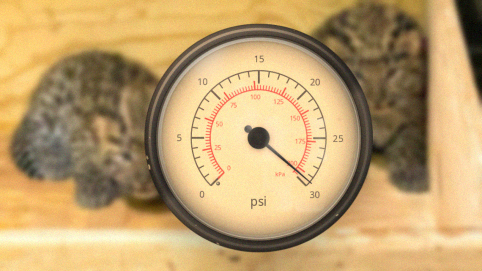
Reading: 29.5 psi
